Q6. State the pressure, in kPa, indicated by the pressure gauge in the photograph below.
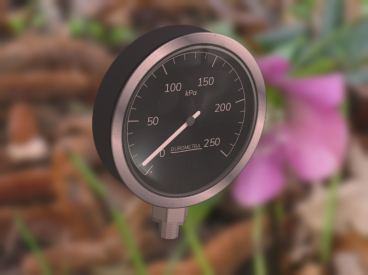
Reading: 10 kPa
